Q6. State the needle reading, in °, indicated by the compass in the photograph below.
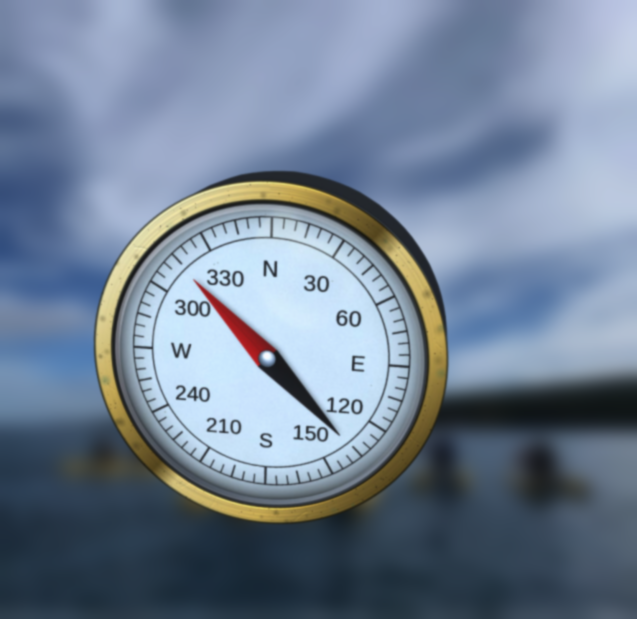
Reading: 315 °
